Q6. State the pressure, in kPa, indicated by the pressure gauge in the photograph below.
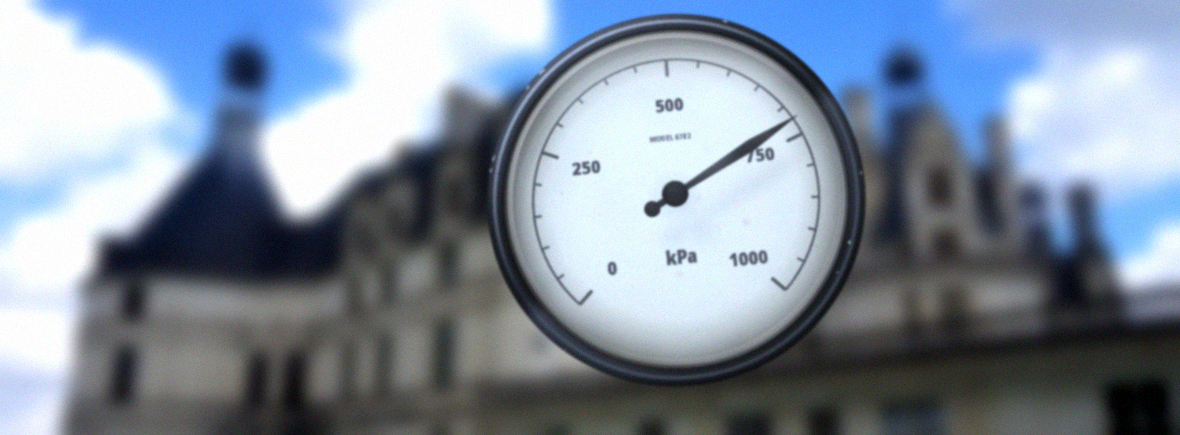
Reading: 725 kPa
